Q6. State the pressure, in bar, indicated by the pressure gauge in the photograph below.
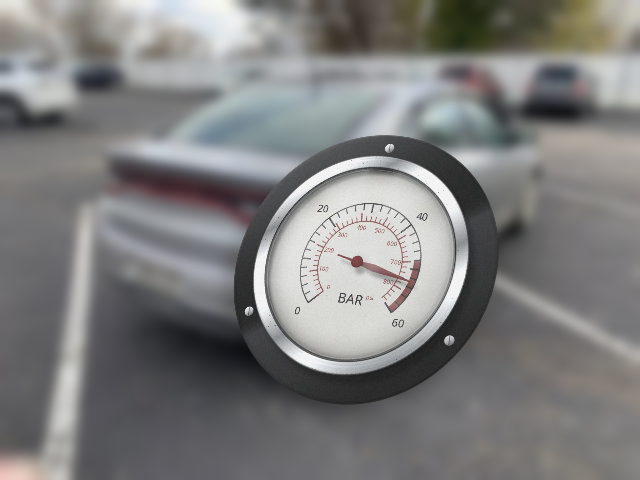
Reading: 53 bar
